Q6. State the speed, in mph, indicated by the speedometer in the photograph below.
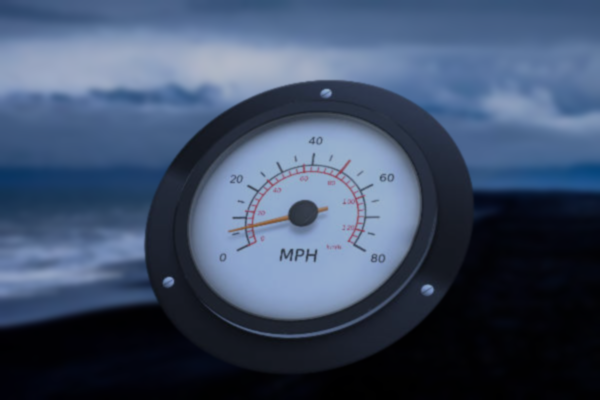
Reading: 5 mph
